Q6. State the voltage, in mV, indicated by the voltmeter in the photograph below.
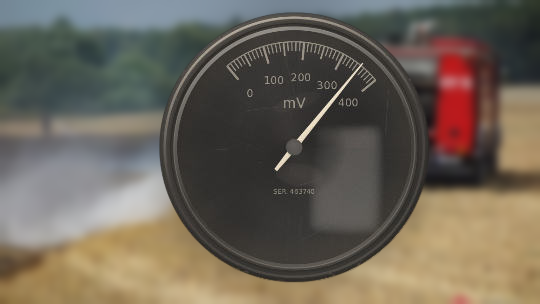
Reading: 350 mV
